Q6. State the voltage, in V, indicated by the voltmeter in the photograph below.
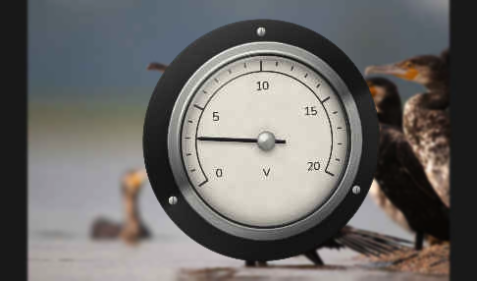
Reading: 3 V
